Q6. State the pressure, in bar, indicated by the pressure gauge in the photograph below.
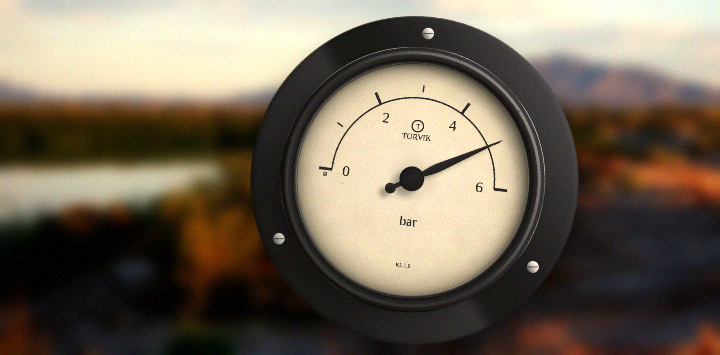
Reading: 5 bar
